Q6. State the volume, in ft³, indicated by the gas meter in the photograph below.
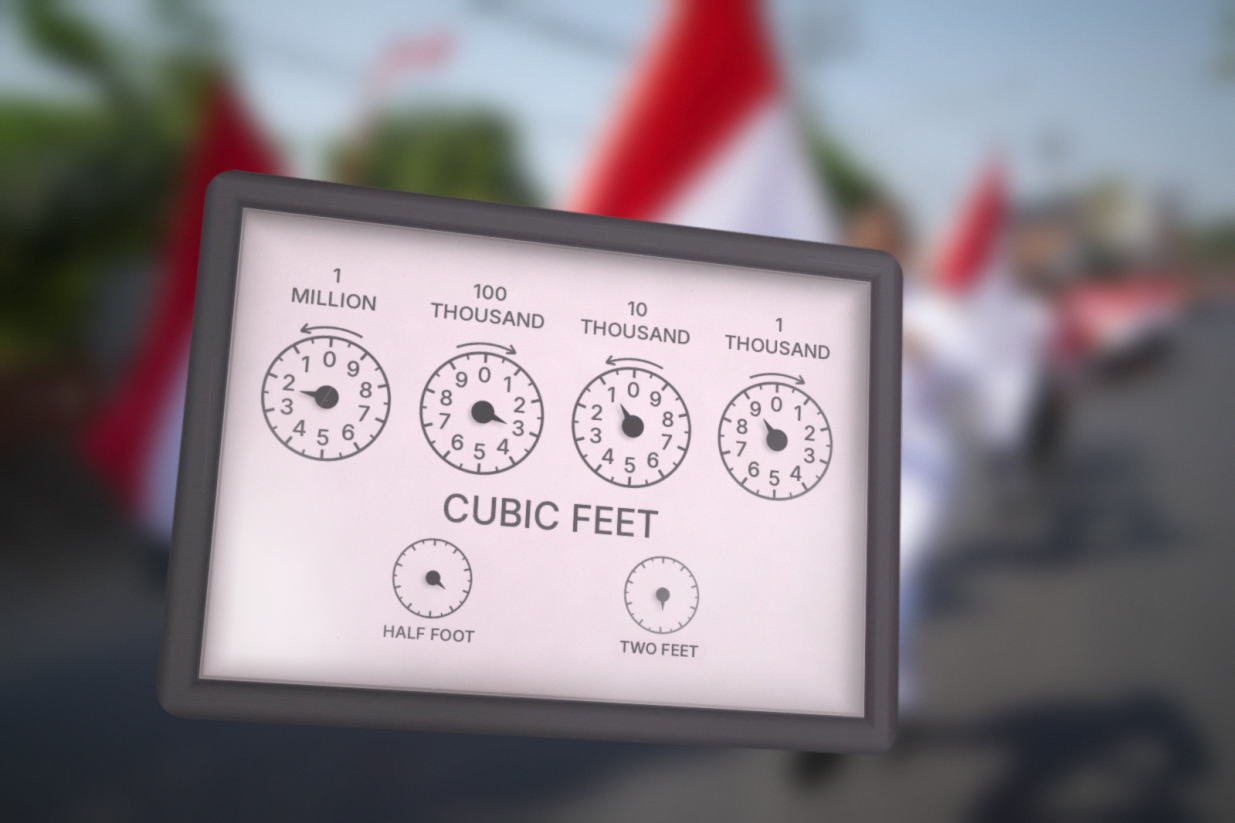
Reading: 230900 ft³
